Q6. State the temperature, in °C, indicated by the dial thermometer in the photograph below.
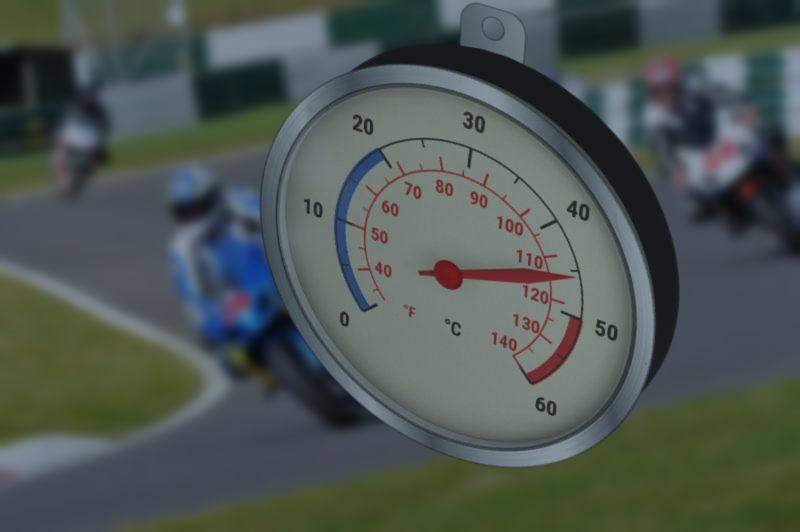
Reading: 45 °C
